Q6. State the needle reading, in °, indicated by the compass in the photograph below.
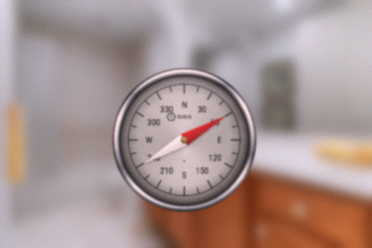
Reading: 60 °
